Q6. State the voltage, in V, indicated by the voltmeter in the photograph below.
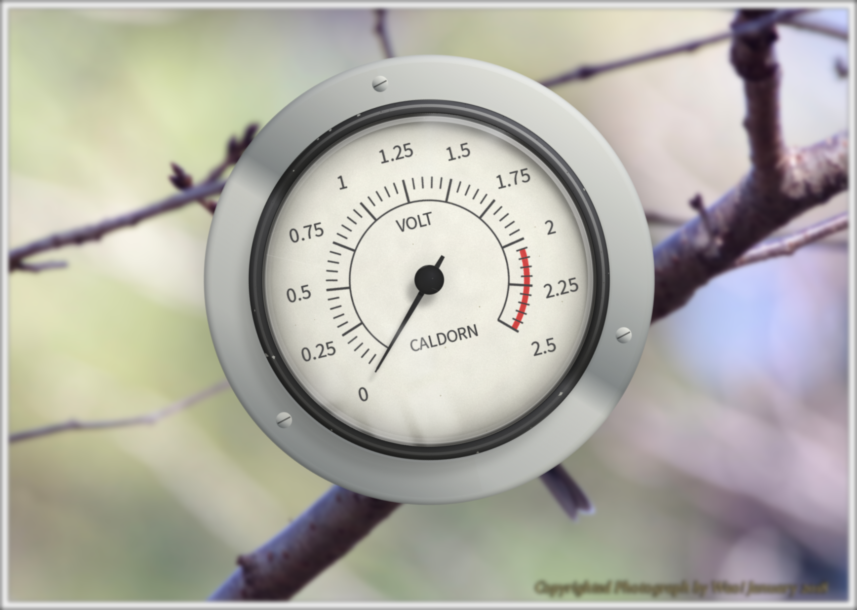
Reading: 0 V
